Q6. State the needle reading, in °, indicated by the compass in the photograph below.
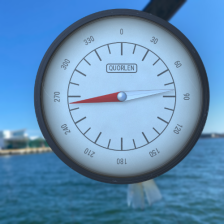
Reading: 262.5 °
